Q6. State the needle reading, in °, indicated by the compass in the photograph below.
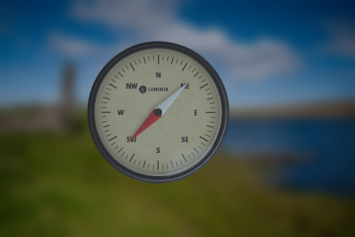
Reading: 225 °
